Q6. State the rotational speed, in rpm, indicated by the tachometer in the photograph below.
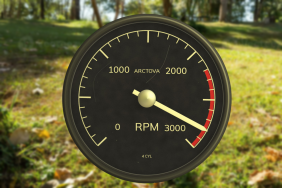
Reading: 2800 rpm
